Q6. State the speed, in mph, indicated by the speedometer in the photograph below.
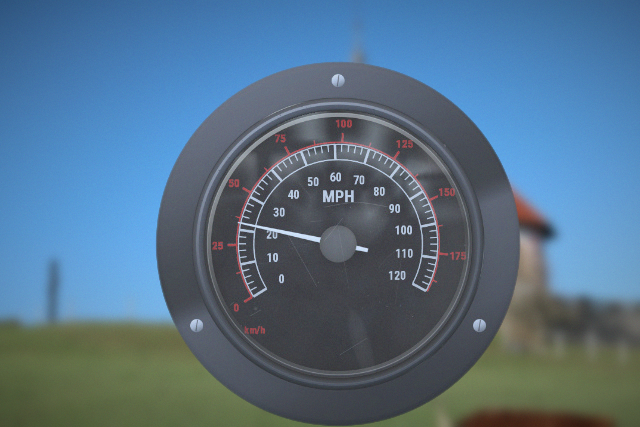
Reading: 22 mph
